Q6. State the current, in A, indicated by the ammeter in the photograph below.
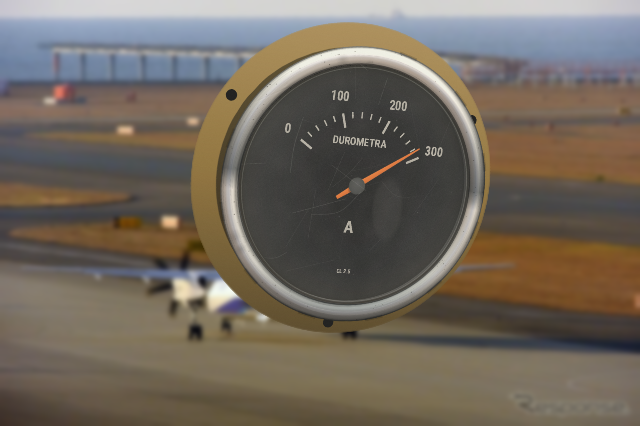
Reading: 280 A
